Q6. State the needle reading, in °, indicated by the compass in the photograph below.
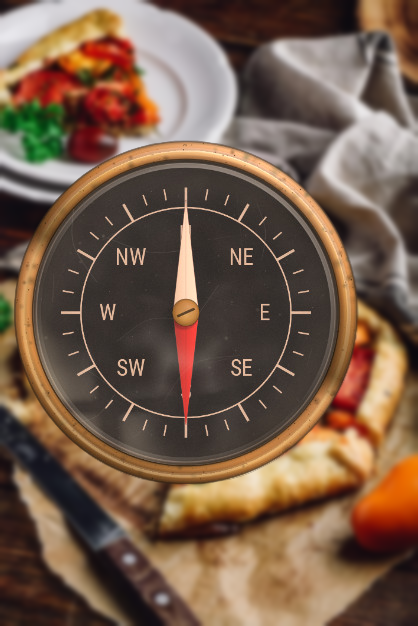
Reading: 180 °
